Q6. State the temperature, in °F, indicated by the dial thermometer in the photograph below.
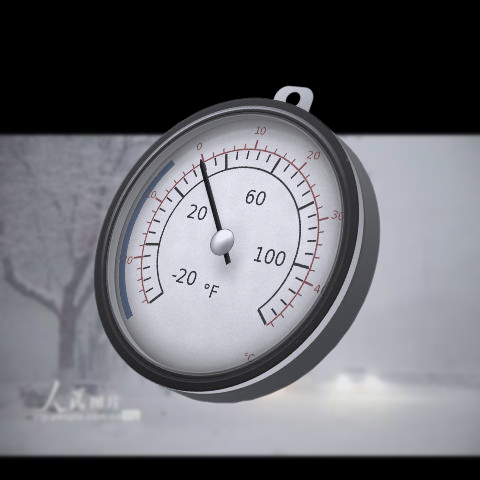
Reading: 32 °F
